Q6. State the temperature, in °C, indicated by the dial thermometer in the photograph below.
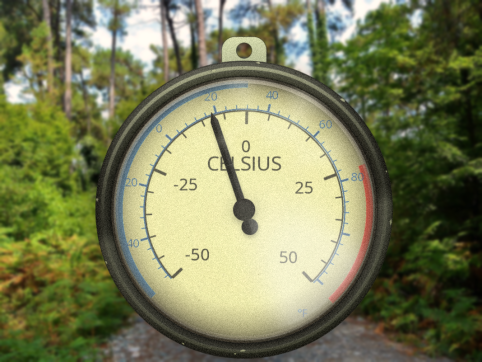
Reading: -7.5 °C
